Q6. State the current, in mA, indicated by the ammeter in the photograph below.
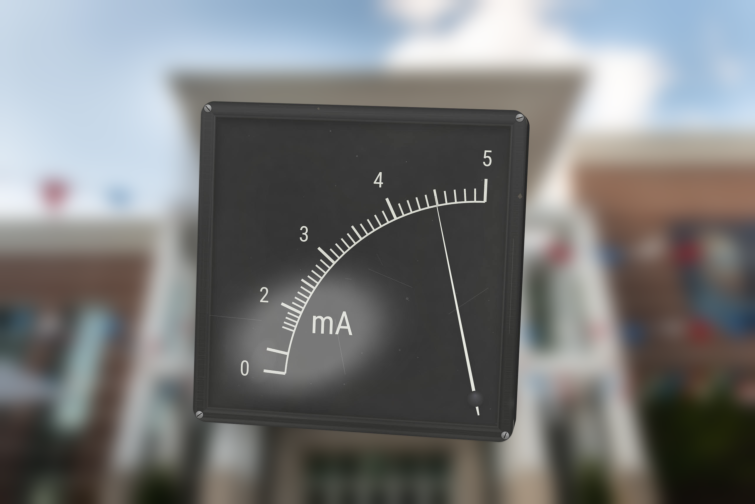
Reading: 4.5 mA
